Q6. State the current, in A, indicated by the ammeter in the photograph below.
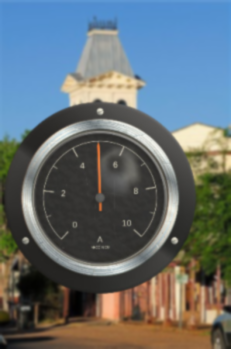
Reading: 5 A
